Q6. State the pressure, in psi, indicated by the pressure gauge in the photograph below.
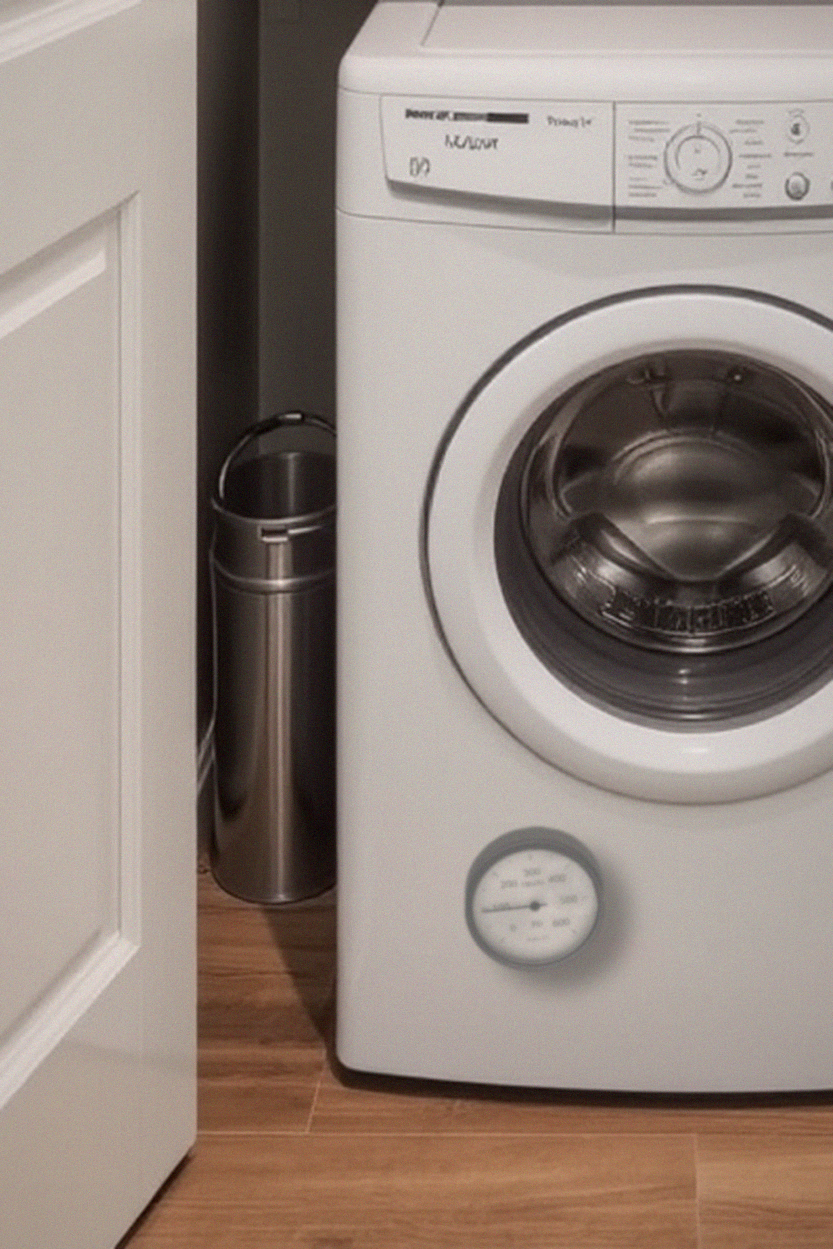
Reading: 100 psi
